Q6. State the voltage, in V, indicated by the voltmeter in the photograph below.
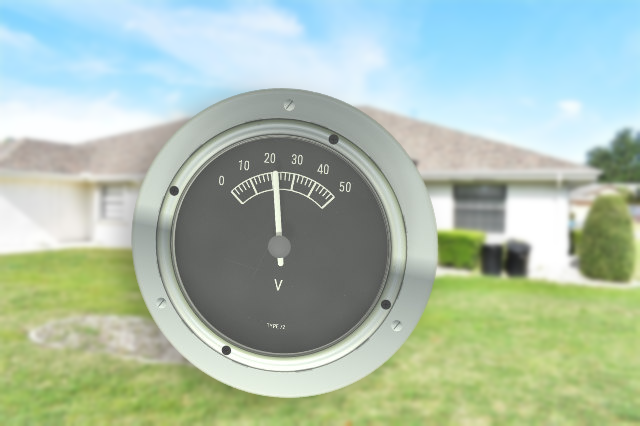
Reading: 22 V
